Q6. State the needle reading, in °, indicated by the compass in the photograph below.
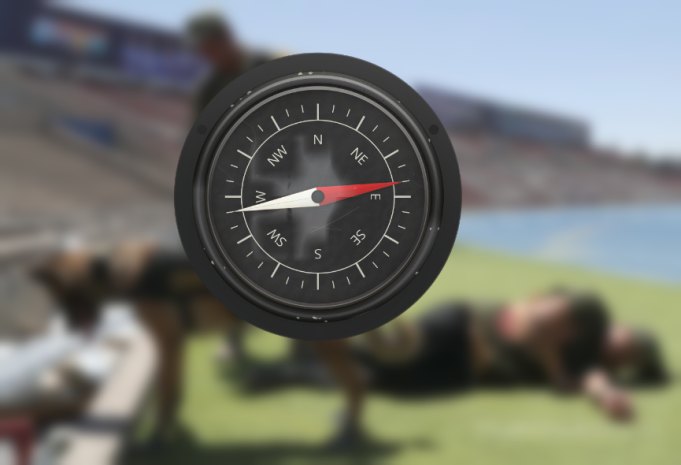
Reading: 80 °
